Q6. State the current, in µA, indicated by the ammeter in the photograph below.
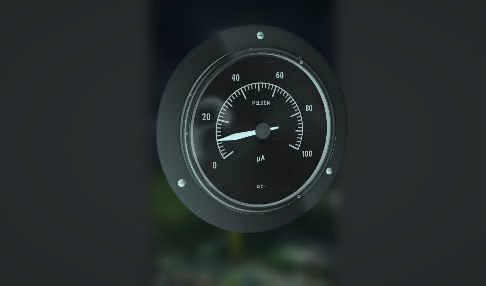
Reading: 10 µA
